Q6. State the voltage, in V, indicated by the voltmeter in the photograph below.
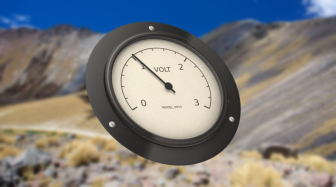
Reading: 1 V
